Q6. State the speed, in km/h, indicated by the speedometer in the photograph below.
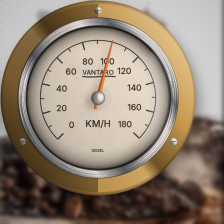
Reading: 100 km/h
